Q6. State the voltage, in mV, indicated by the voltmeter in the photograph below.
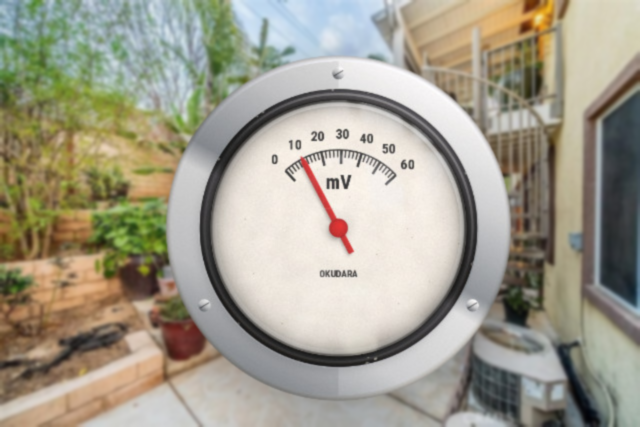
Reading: 10 mV
